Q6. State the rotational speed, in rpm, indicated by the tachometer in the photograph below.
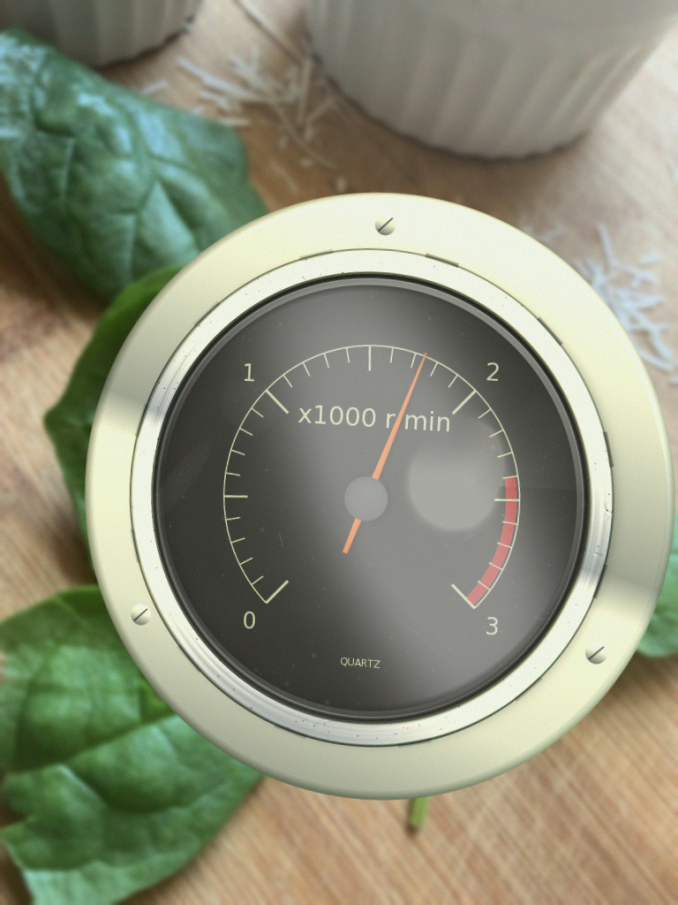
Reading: 1750 rpm
